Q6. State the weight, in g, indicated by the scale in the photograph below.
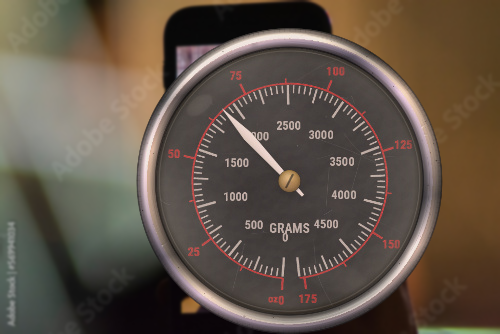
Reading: 1900 g
